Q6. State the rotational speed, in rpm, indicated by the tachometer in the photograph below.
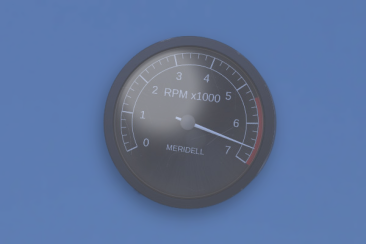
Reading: 6600 rpm
